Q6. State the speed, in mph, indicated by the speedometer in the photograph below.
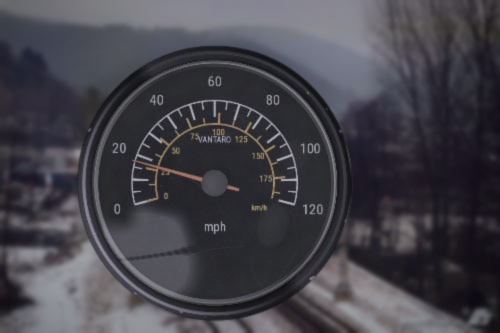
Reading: 17.5 mph
